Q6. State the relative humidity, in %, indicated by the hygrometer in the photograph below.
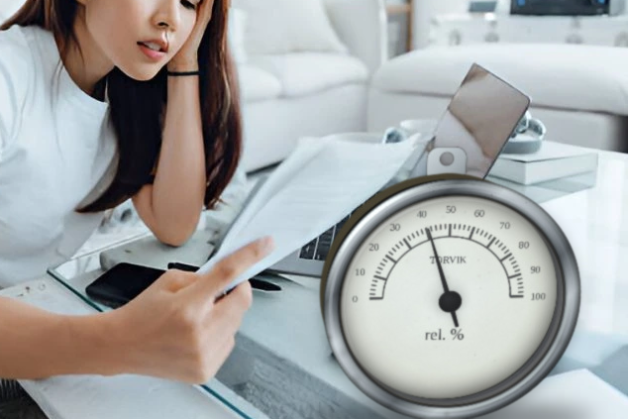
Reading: 40 %
